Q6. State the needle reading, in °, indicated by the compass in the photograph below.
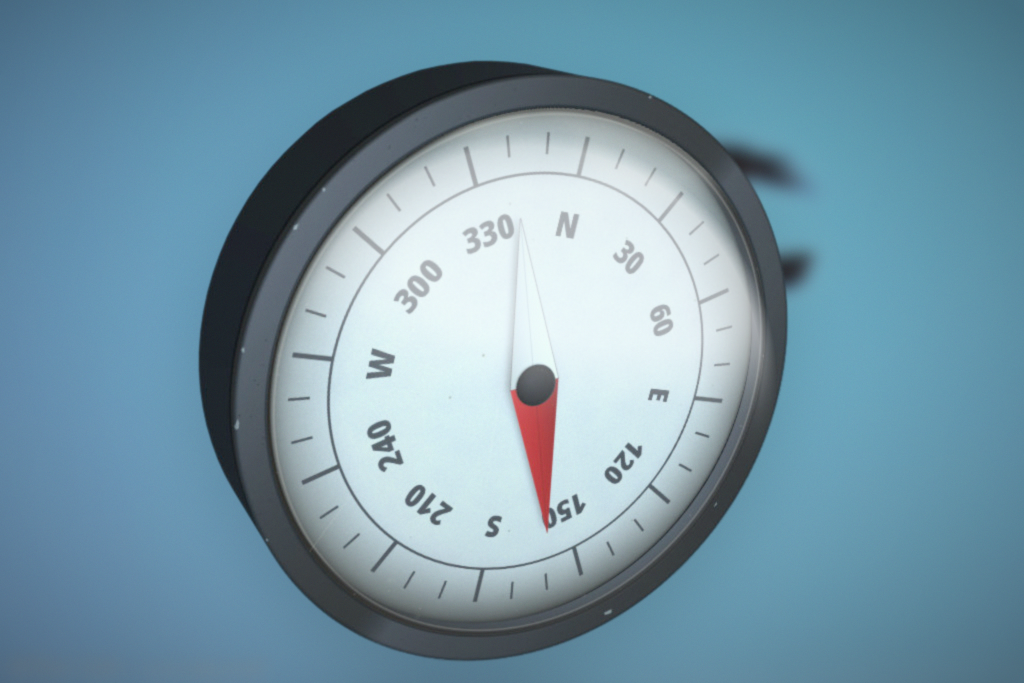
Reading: 160 °
